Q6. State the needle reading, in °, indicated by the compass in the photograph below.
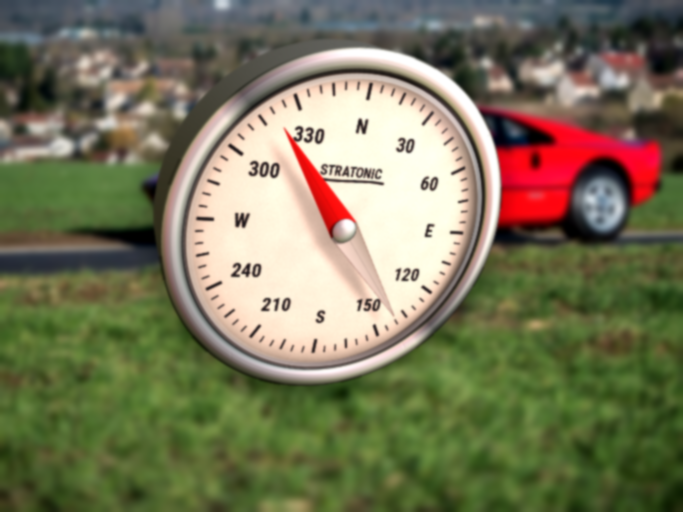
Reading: 320 °
